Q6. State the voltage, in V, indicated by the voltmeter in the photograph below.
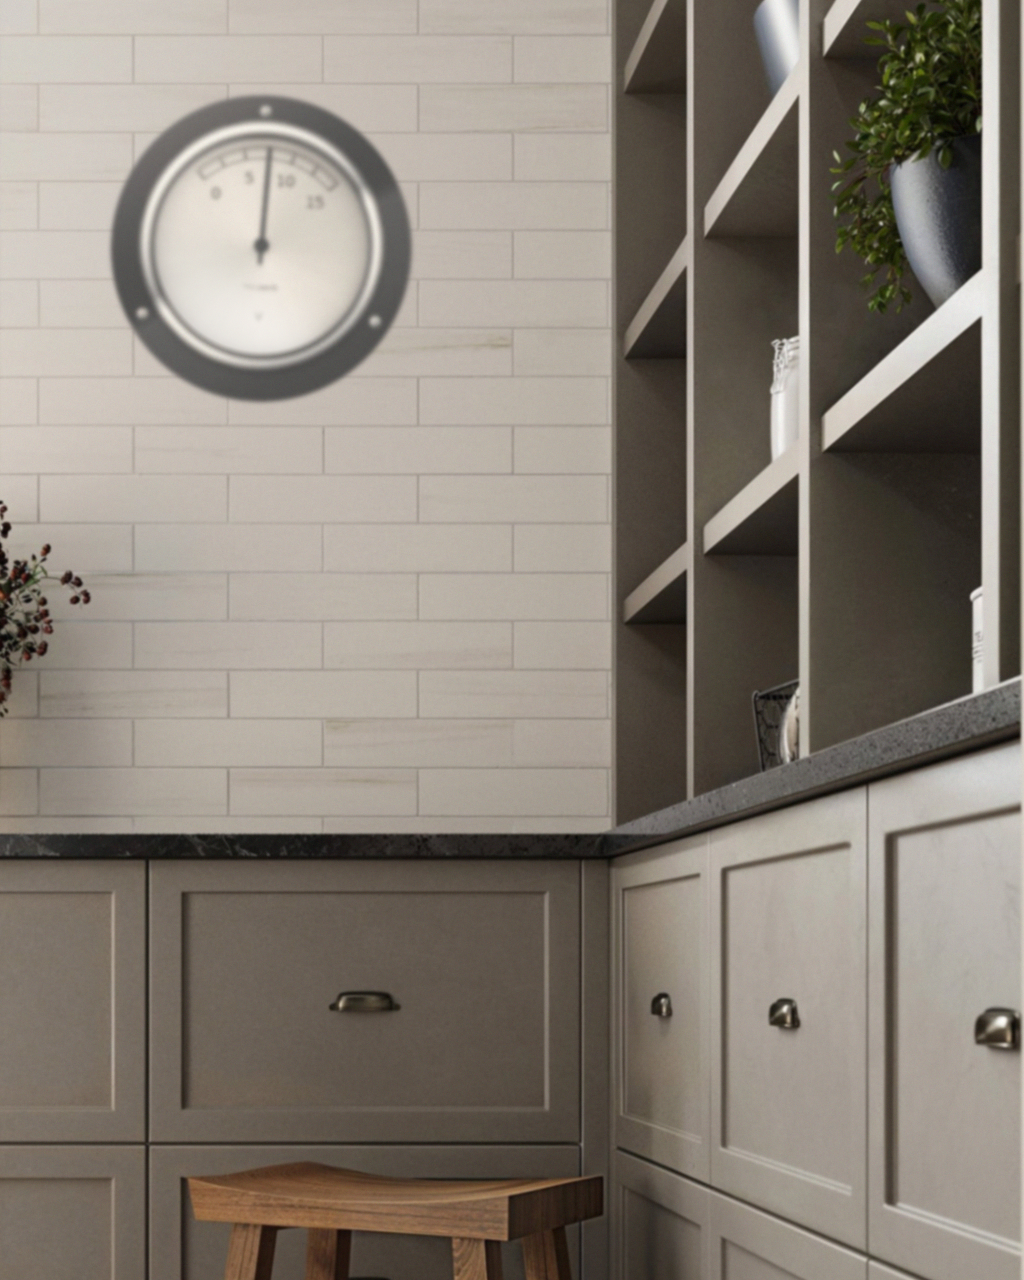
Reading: 7.5 V
